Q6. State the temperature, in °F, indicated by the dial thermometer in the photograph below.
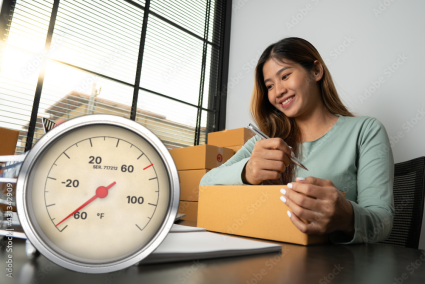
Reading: -55 °F
